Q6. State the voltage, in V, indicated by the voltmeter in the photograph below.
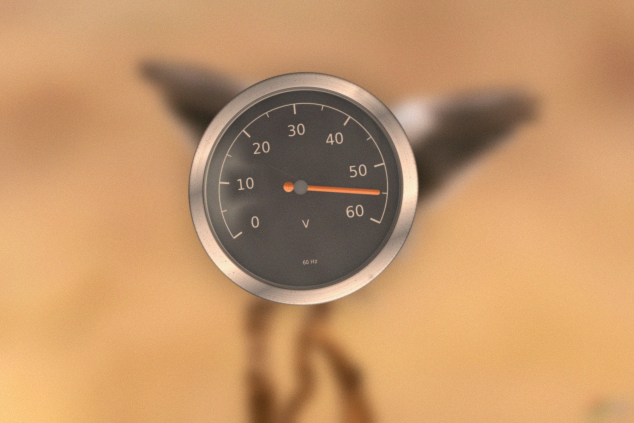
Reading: 55 V
